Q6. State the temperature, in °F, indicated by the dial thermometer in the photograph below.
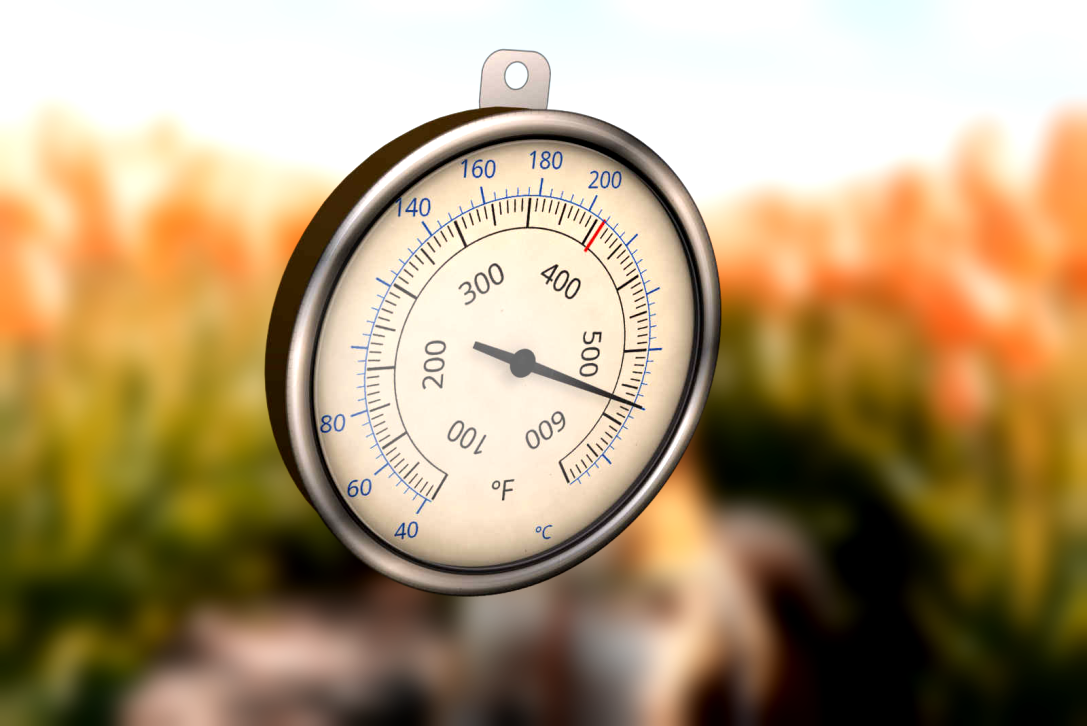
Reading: 535 °F
